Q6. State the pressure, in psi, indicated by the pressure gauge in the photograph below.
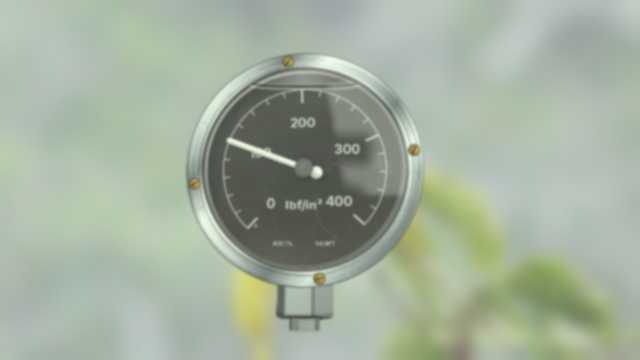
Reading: 100 psi
